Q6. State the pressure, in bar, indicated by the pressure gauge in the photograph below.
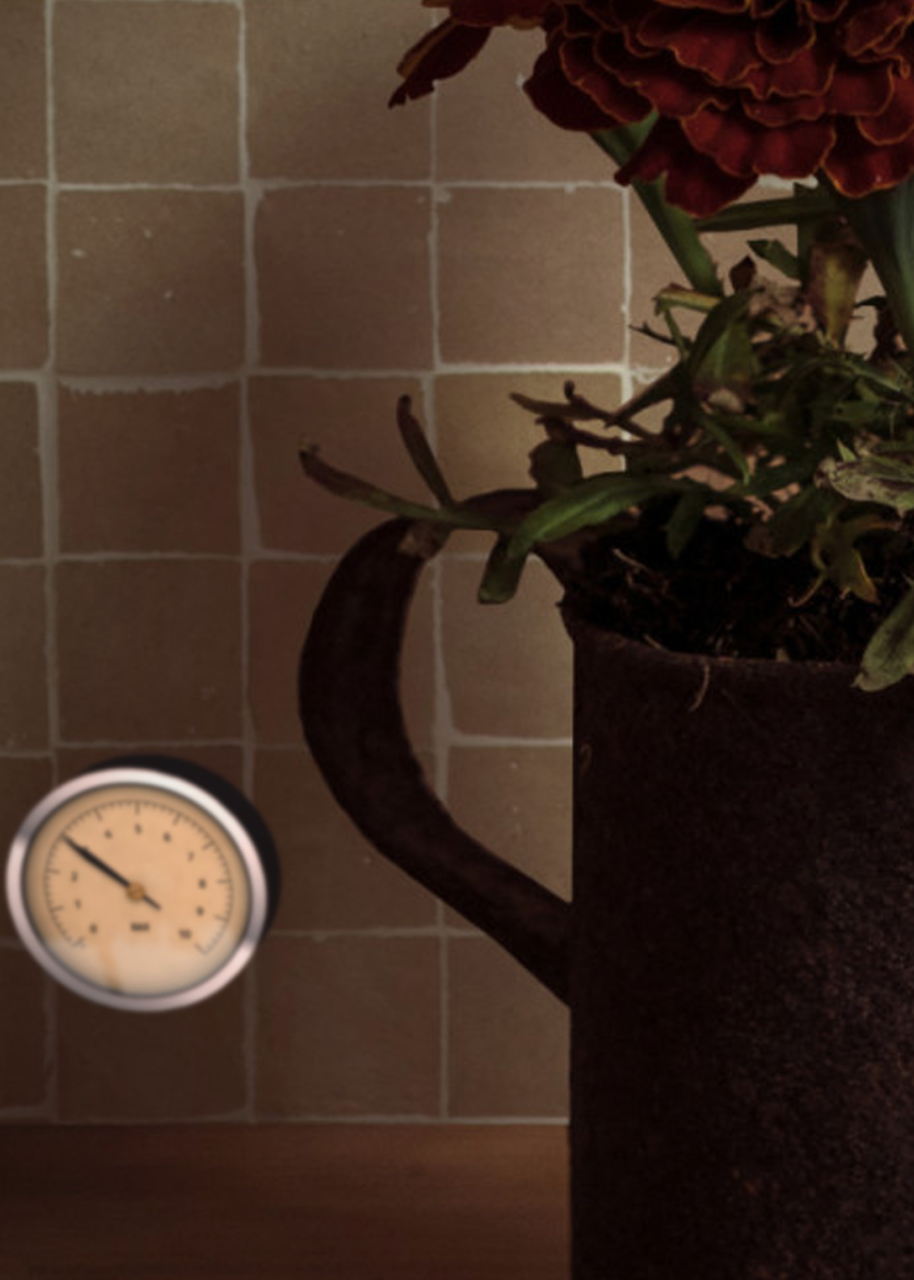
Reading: 3 bar
